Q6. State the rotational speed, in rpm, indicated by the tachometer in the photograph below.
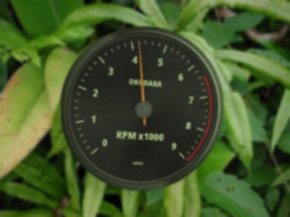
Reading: 4200 rpm
